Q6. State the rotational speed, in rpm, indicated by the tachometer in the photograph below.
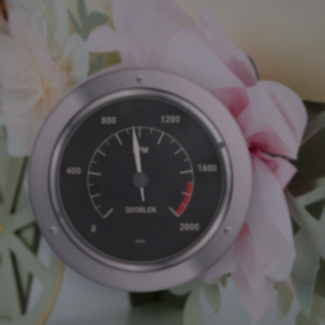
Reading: 950 rpm
